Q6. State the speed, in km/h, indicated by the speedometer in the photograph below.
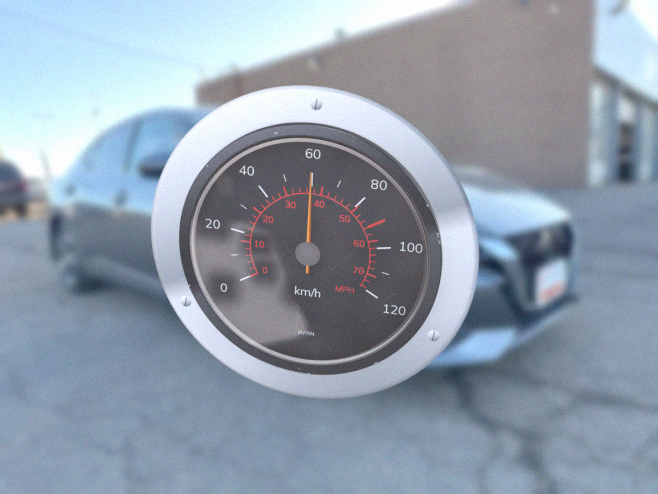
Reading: 60 km/h
